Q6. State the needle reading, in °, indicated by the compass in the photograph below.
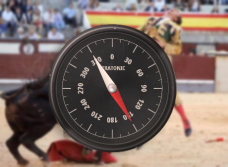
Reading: 150 °
